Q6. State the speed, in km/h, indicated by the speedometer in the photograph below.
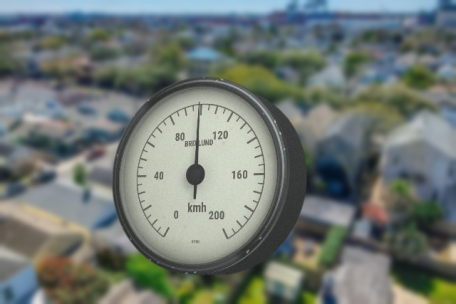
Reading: 100 km/h
